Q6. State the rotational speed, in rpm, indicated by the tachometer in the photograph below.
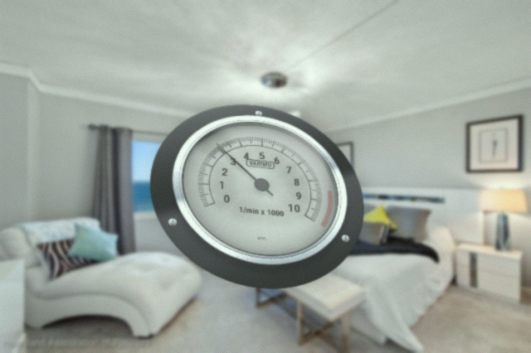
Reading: 3000 rpm
